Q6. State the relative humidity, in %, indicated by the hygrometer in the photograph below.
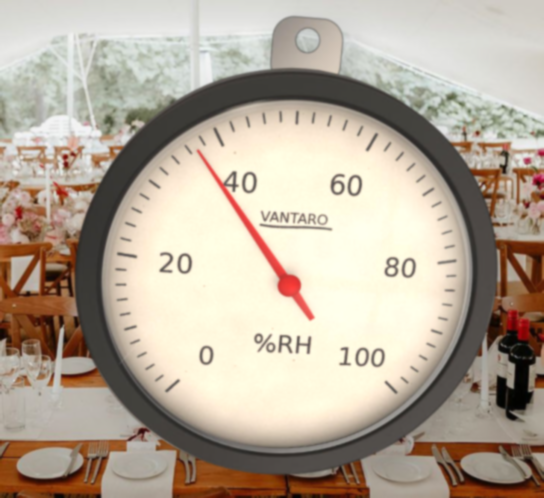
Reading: 37 %
